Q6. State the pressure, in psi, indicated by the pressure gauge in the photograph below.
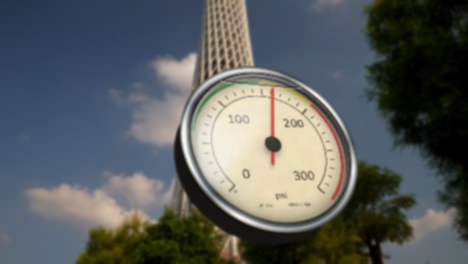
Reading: 160 psi
